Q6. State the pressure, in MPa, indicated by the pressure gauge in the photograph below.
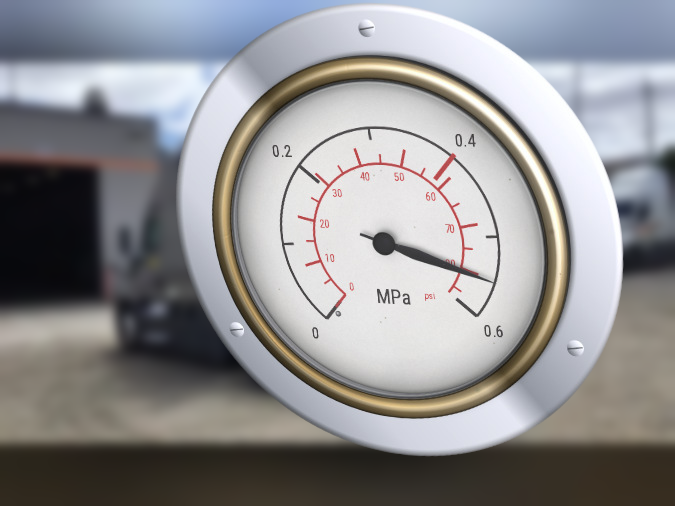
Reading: 0.55 MPa
